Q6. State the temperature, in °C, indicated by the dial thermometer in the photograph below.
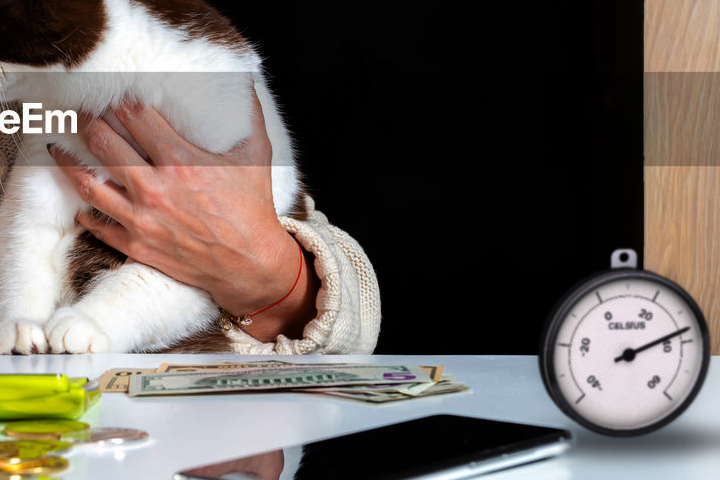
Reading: 35 °C
